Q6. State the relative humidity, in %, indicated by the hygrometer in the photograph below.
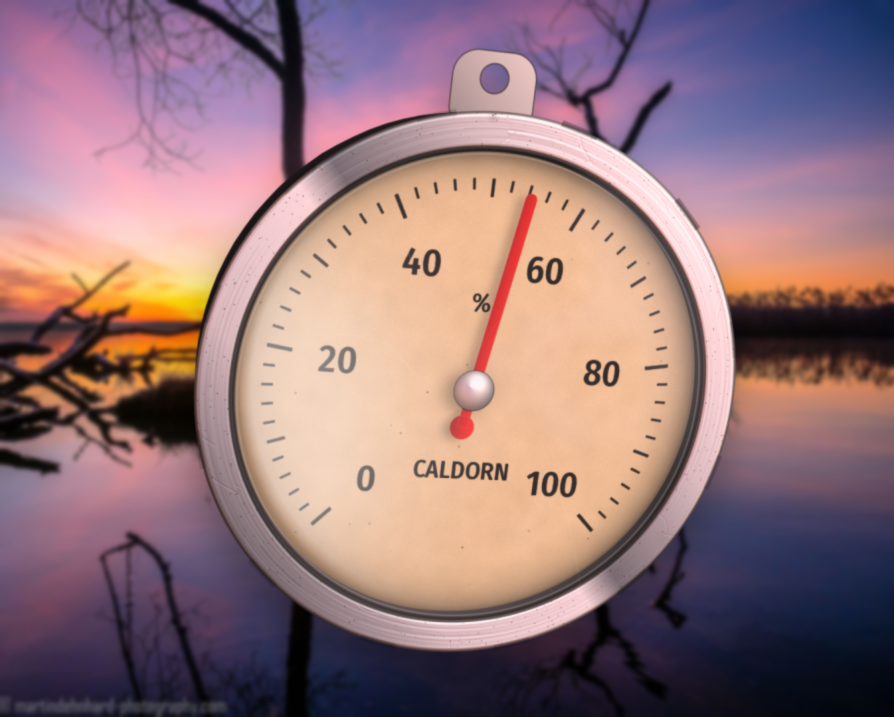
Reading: 54 %
